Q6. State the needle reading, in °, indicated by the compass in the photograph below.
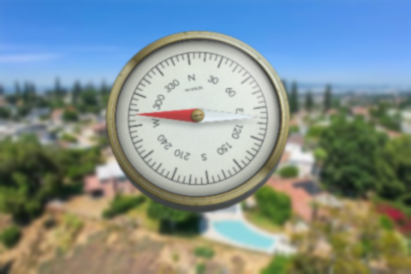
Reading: 280 °
